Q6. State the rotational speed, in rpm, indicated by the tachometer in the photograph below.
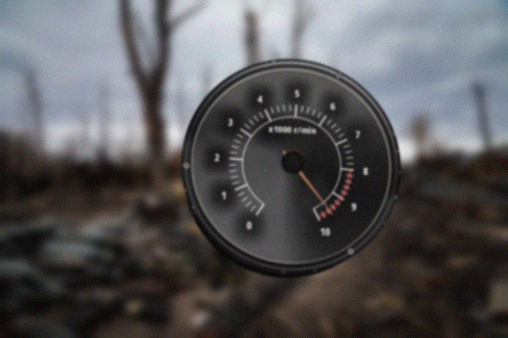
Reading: 9600 rpm
